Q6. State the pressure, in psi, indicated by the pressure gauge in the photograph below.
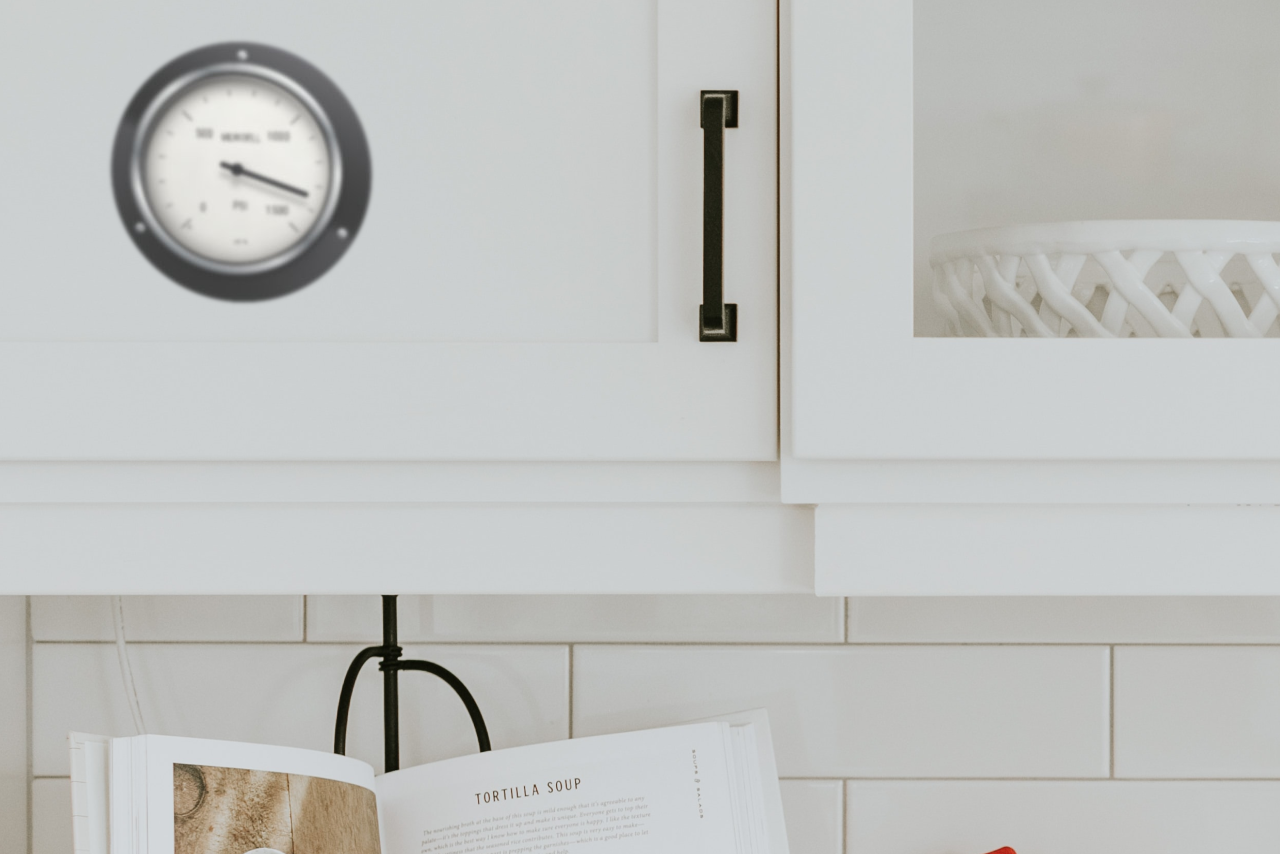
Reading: 1350 psi
